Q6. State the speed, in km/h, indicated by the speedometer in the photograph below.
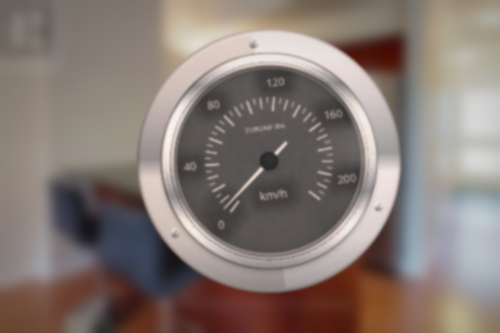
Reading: 5 km/h
